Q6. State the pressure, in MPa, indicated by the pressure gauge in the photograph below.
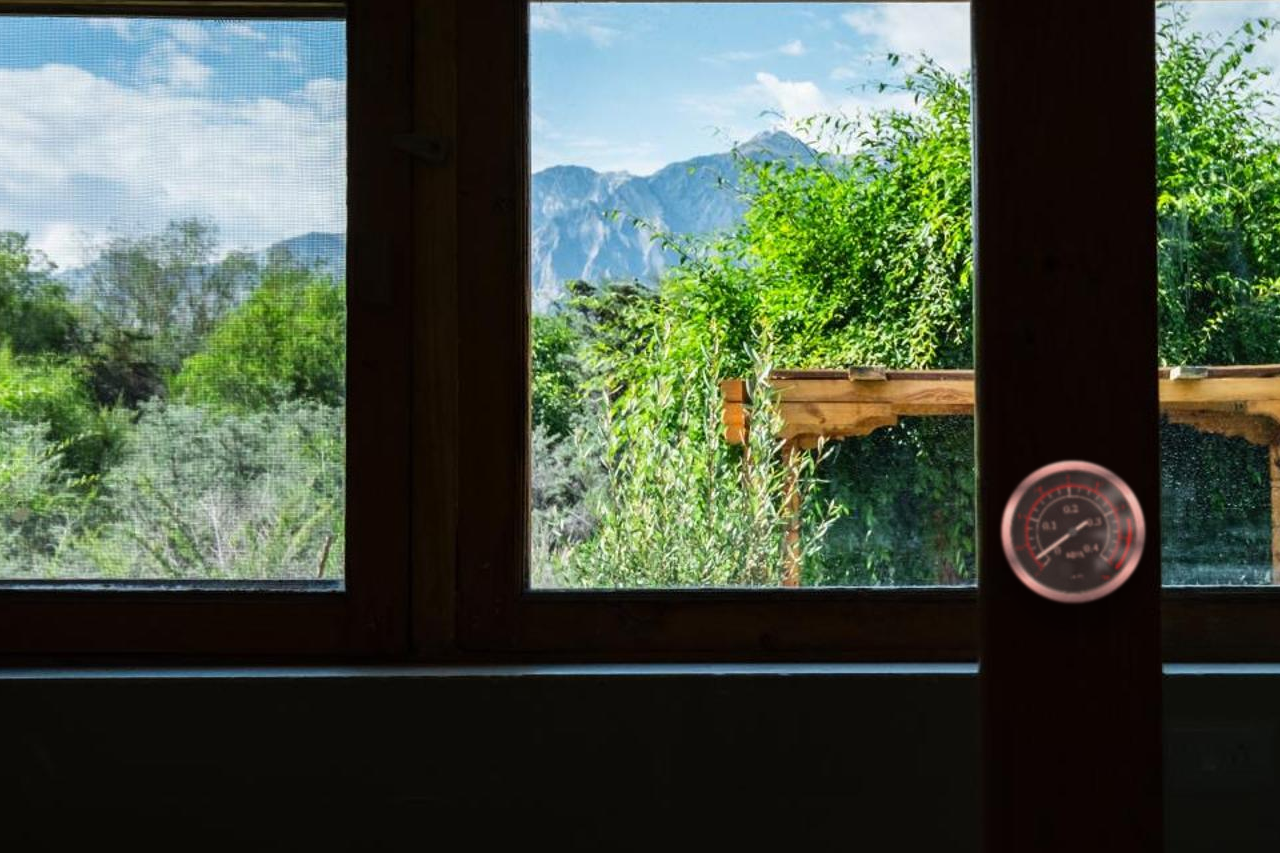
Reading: 0.02 MPa
